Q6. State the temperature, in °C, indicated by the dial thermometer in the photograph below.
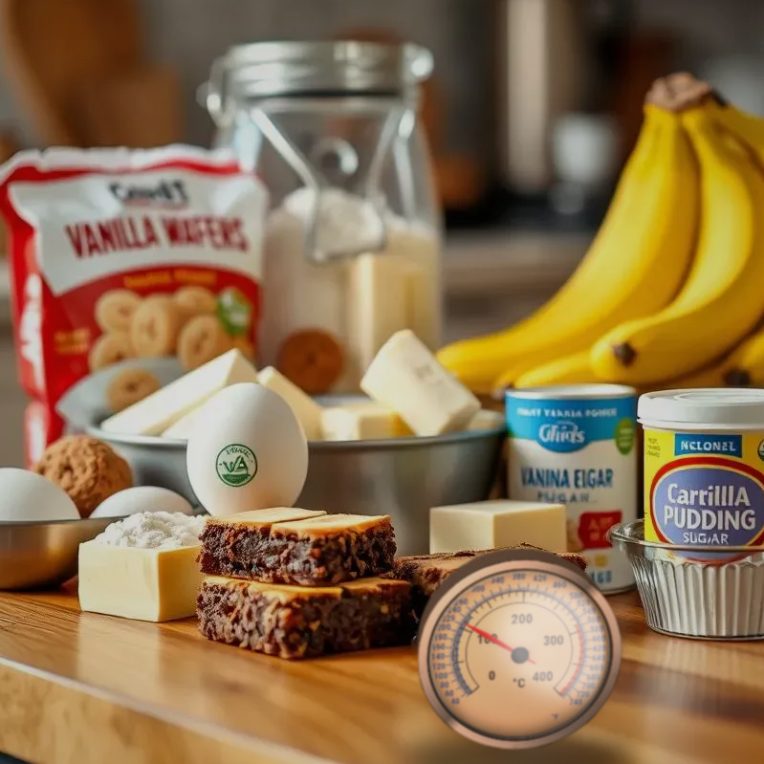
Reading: 110 °C
